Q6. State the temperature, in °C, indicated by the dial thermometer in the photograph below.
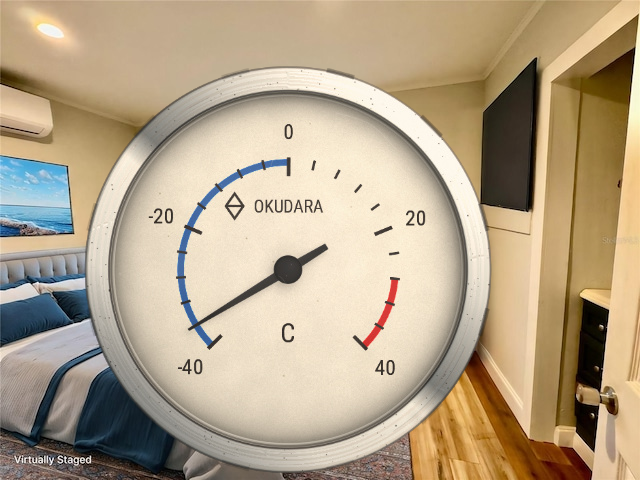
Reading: -36 °C
